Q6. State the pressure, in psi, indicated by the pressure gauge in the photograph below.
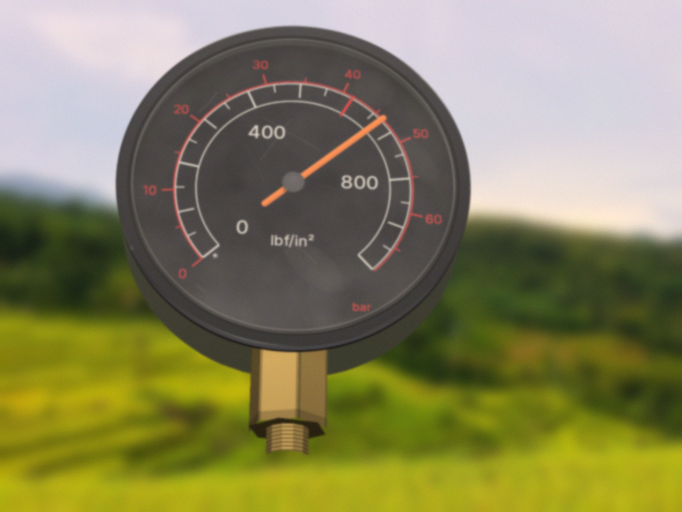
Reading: 675 psi
